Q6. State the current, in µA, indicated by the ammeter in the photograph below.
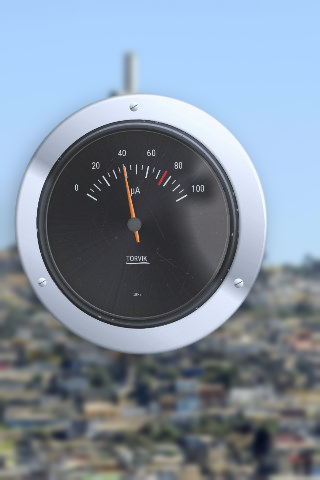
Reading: 40 µA
